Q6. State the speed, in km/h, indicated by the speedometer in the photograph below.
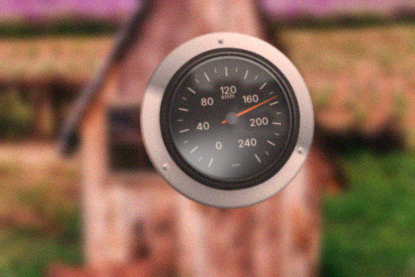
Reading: 175 km/h
